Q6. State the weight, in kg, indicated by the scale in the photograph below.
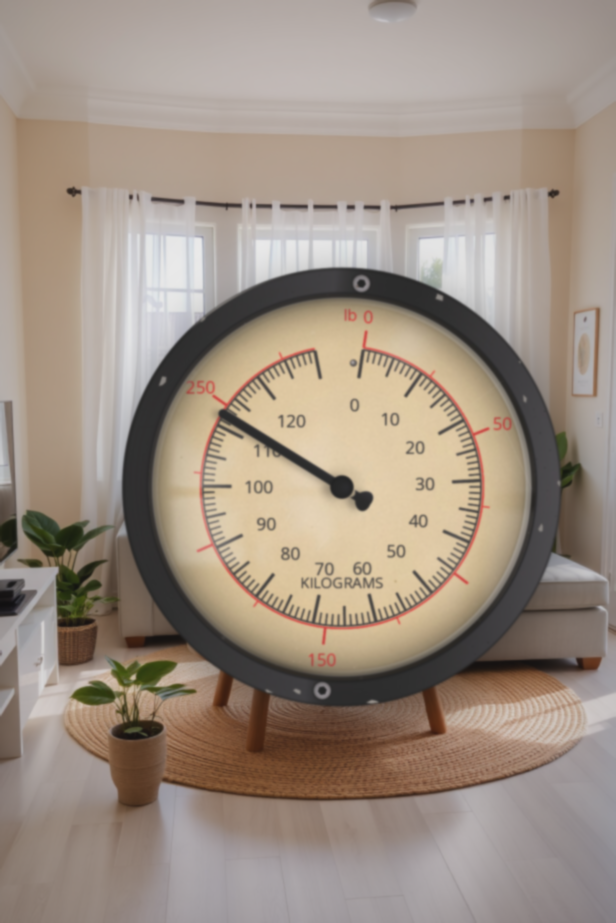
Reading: 112 kg
